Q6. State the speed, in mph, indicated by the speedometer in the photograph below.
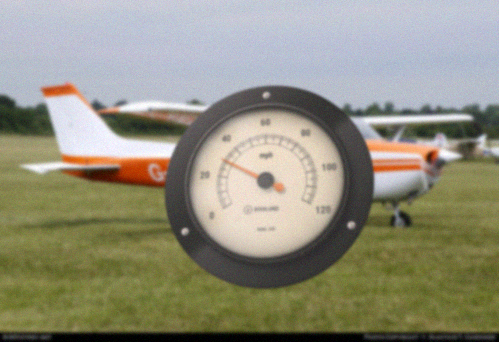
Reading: 30 mph
